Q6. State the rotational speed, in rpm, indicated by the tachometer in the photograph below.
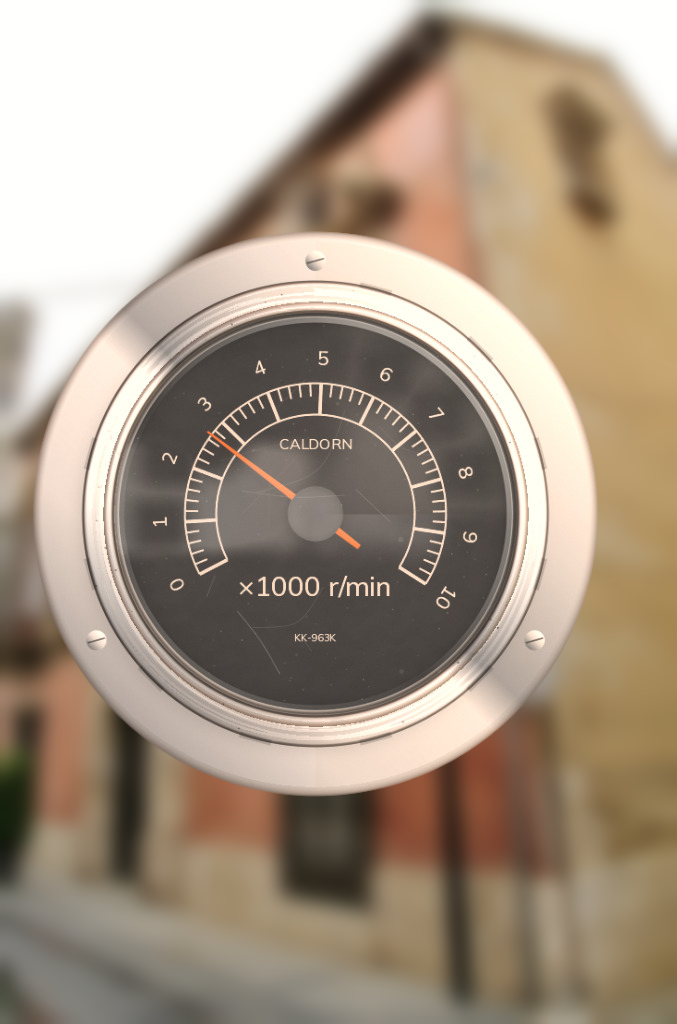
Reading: 2700 rpm
